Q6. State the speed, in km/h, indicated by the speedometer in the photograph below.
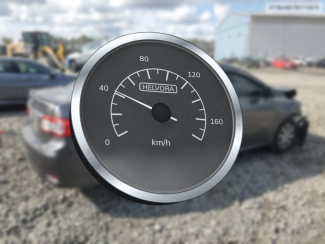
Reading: 40 km/h
